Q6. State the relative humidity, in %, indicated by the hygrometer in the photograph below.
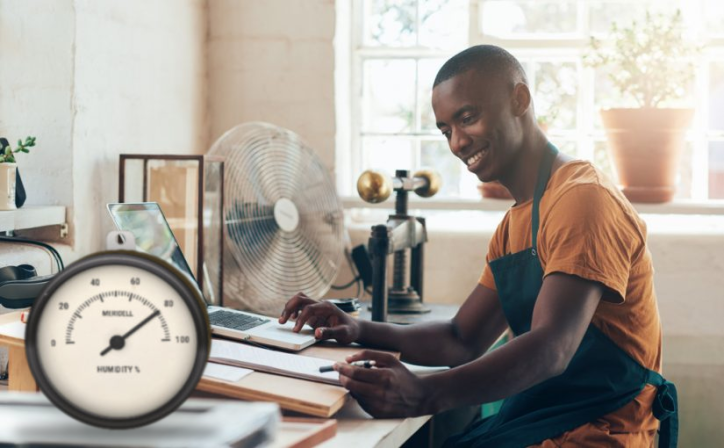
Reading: 80 %
